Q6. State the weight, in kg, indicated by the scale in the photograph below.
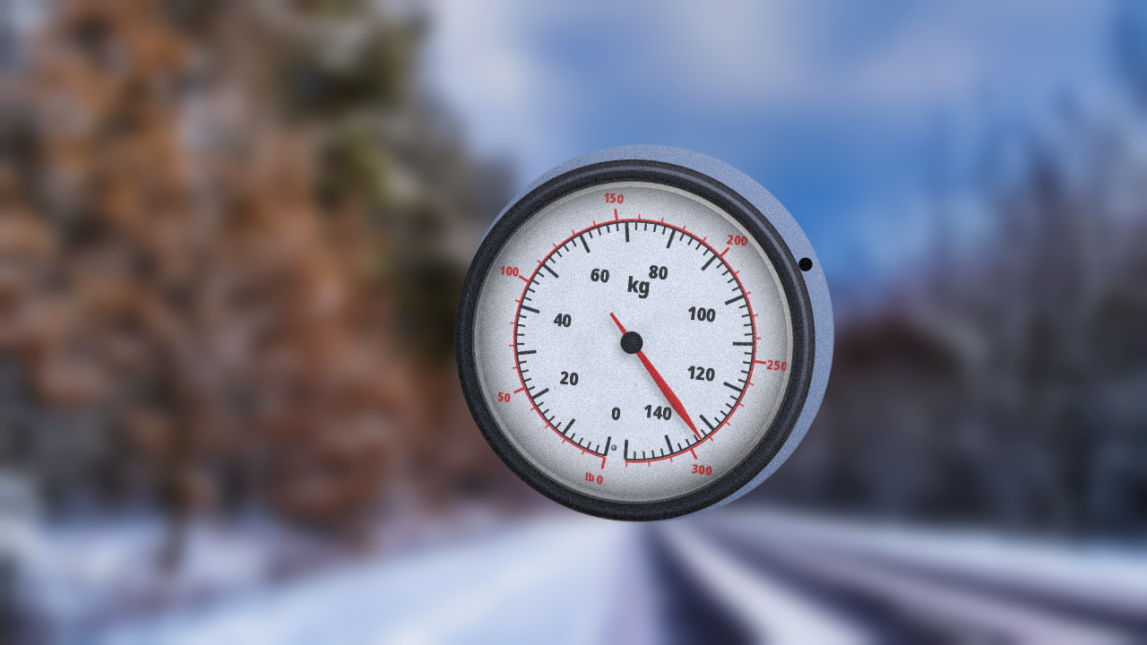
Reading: 133 kg
